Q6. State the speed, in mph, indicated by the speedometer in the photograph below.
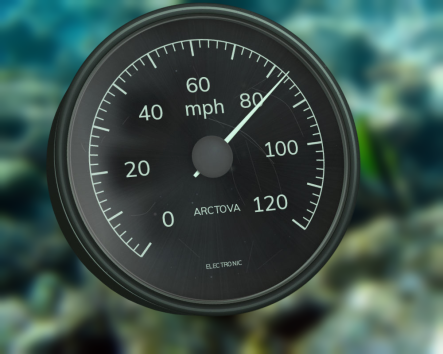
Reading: 83 mph
